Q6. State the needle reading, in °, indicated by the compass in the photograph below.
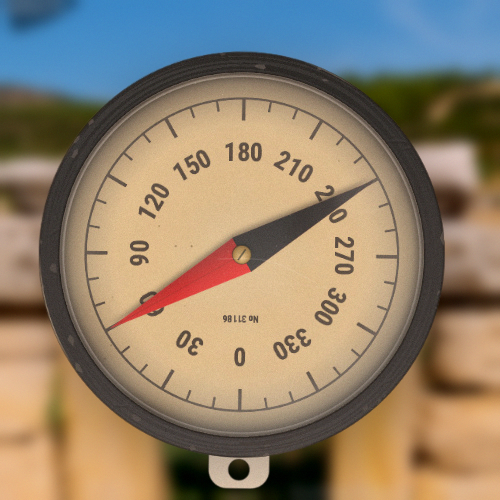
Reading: 60 °
